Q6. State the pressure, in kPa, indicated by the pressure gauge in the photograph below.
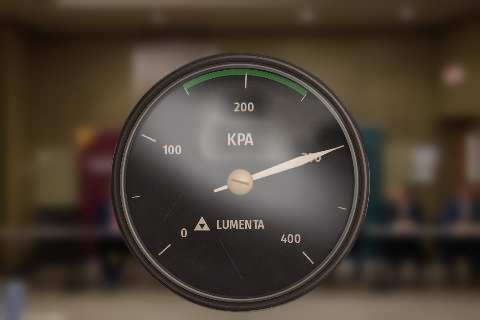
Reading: 300 kPa
